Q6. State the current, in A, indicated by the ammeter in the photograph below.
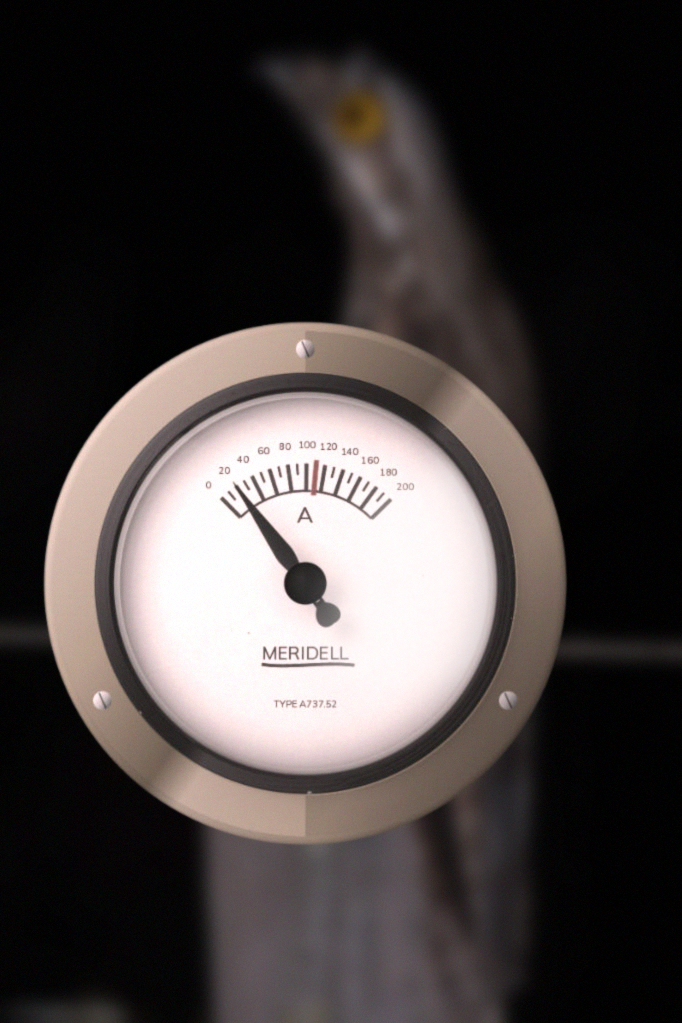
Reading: 20 A
